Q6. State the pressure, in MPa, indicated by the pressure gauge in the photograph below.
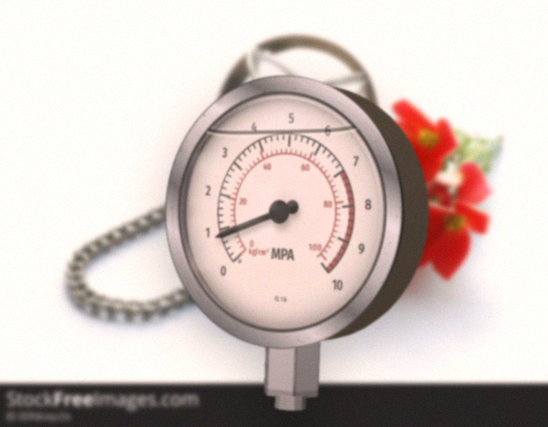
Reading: 0.8 MPa
